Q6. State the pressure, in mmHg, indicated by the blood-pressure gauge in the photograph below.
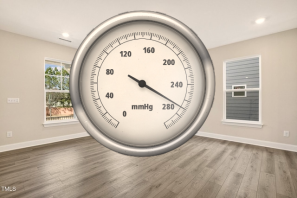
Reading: 270 mmHg
